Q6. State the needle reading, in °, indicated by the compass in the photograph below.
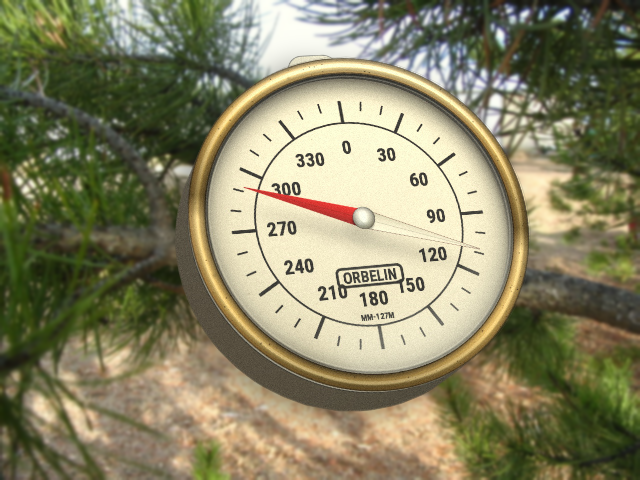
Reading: 290 °
